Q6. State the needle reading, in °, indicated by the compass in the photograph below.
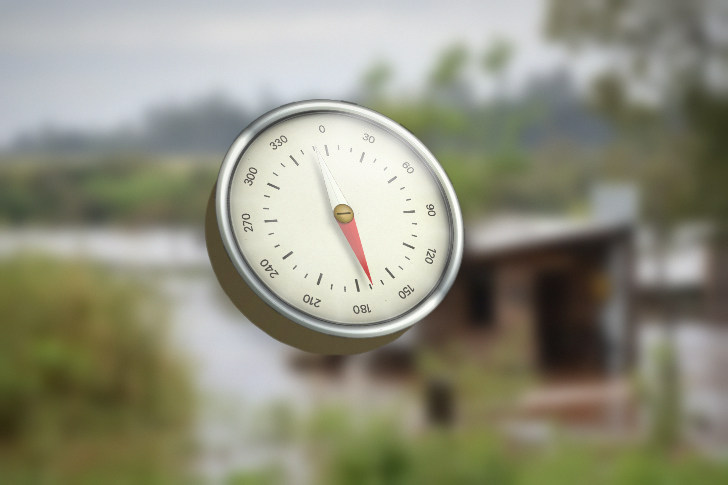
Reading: 170 °
